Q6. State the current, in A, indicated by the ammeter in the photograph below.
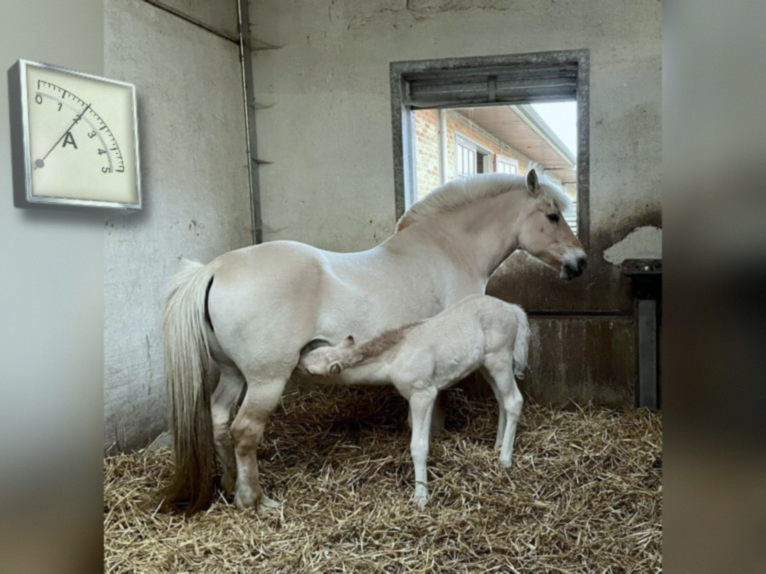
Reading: 2 A
